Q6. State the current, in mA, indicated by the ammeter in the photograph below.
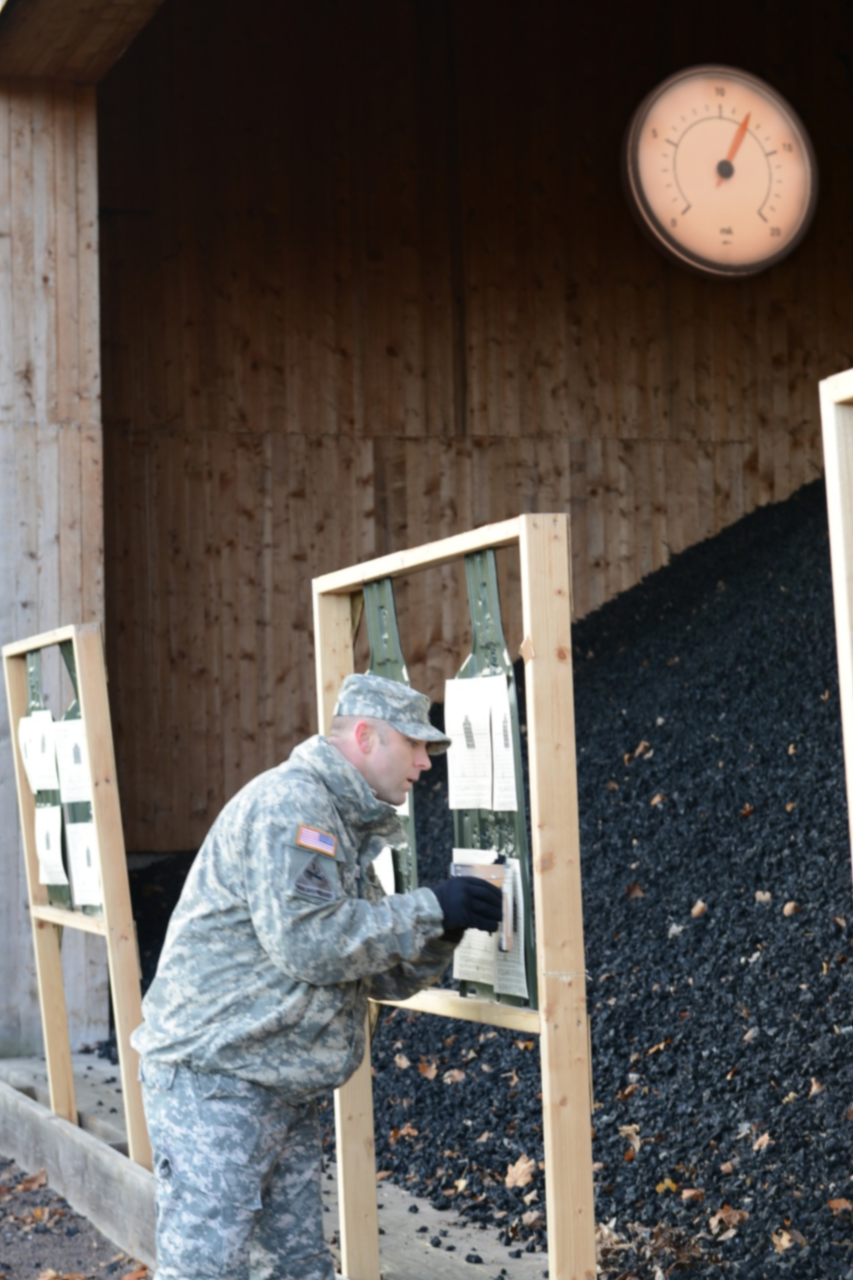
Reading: 12 mA
